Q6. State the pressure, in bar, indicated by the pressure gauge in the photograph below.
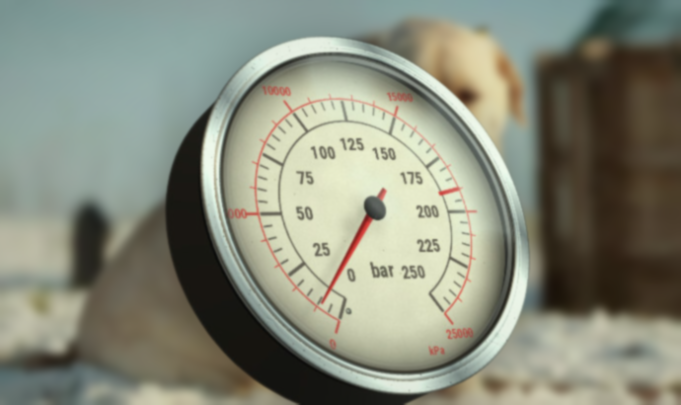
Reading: 10 bar
